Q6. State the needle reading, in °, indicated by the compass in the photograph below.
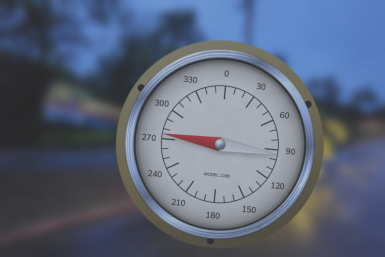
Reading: 275 °
